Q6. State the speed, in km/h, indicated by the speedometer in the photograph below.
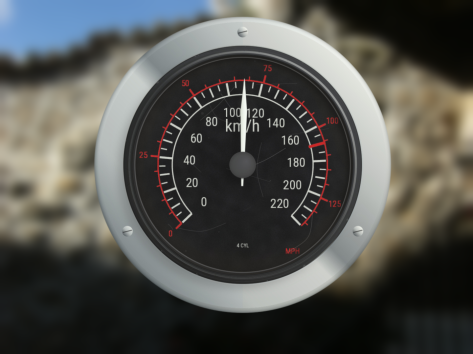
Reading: 110 km/h
